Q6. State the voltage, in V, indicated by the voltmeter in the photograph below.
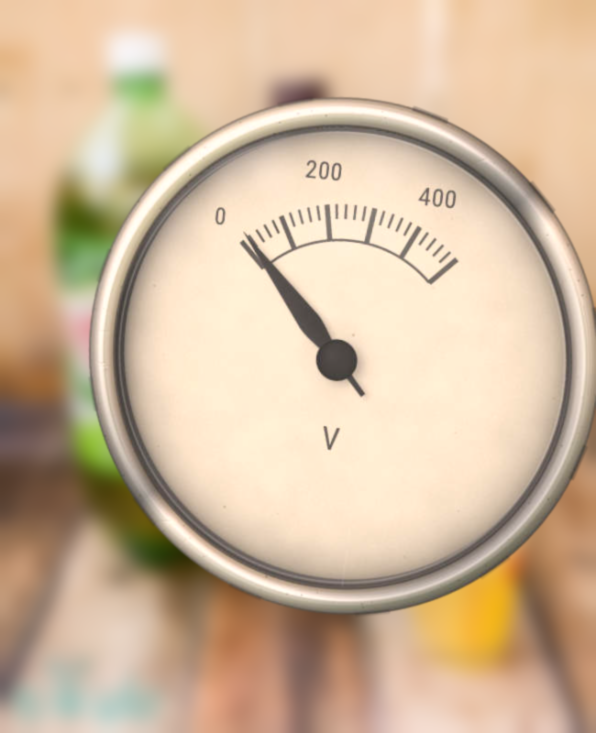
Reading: 20 V
